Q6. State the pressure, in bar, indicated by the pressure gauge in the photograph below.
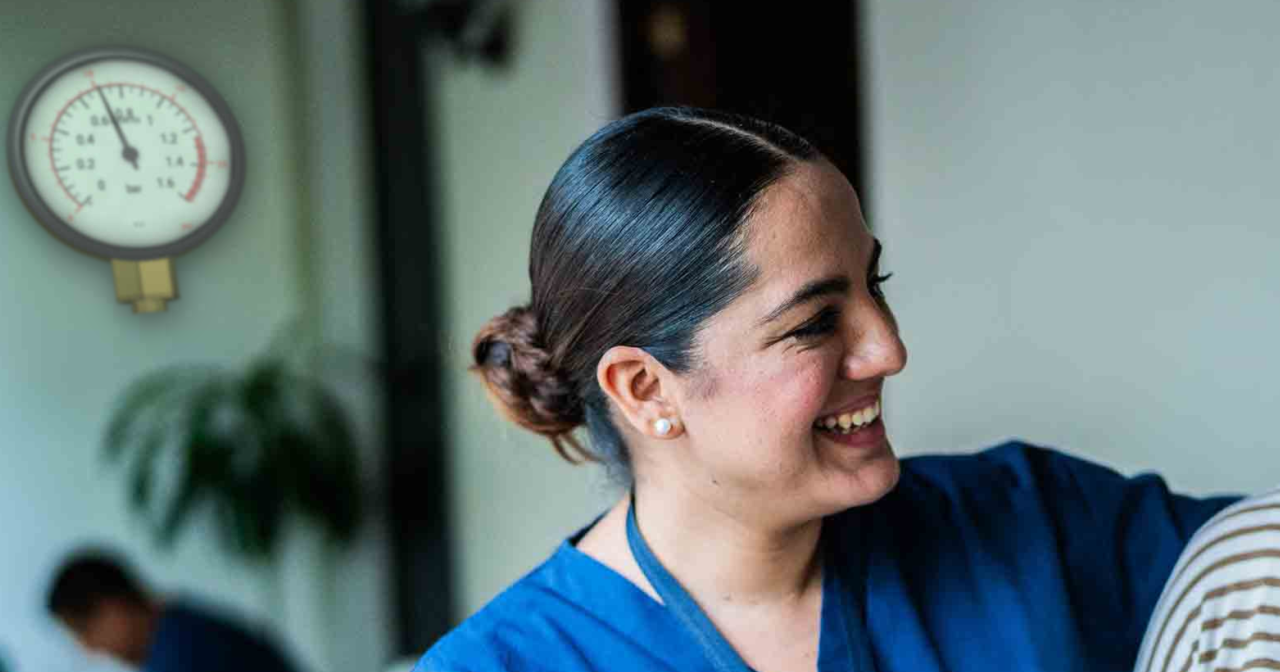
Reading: 0.7 bar
